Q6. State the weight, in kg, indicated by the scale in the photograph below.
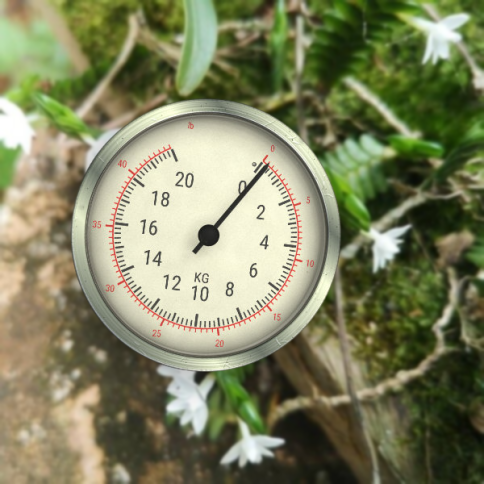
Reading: 0.2 kg
